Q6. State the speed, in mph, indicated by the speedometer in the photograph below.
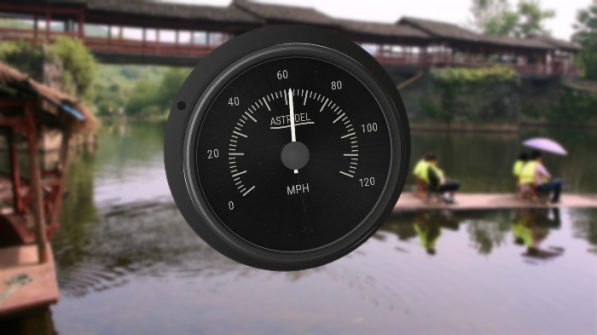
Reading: 62 mph
